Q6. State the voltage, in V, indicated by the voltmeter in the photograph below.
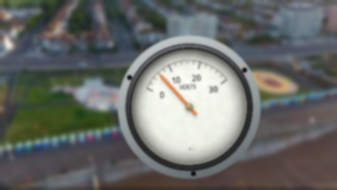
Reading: 6 V
